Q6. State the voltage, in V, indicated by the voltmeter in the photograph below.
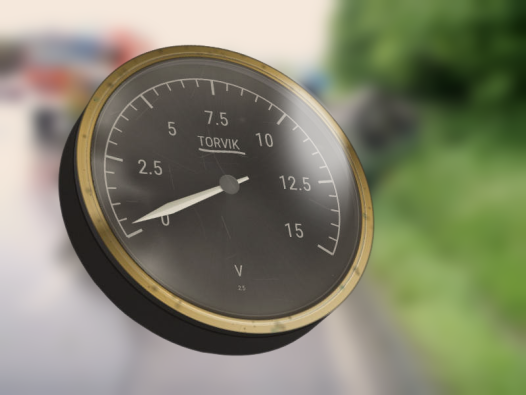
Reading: 0.25 V
